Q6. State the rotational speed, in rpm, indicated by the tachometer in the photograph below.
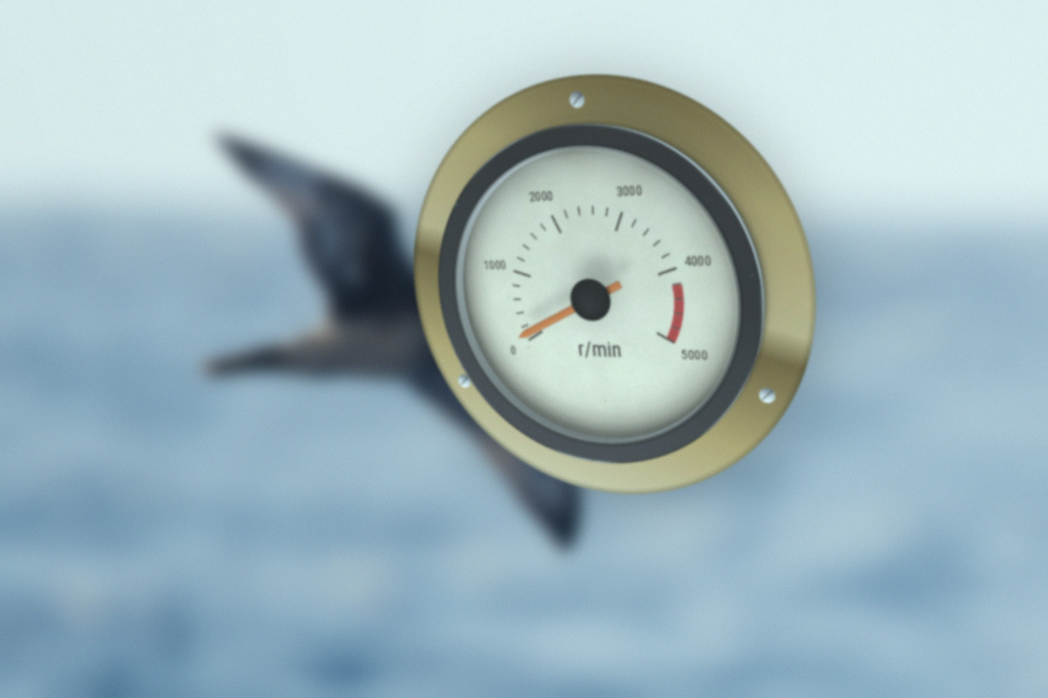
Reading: 100 rpm
